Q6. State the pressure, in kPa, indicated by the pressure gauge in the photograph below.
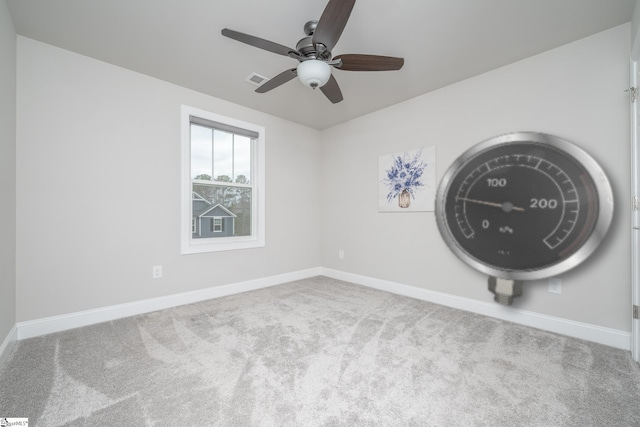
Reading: 50 kPa
